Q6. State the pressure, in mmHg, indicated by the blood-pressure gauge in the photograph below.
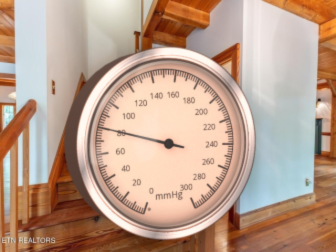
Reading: 80 mmHg
